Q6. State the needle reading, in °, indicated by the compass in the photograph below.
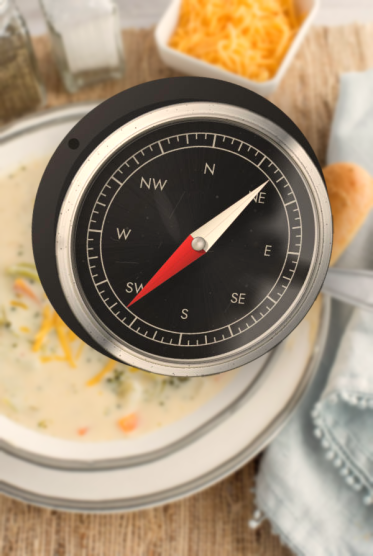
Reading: 220 °
